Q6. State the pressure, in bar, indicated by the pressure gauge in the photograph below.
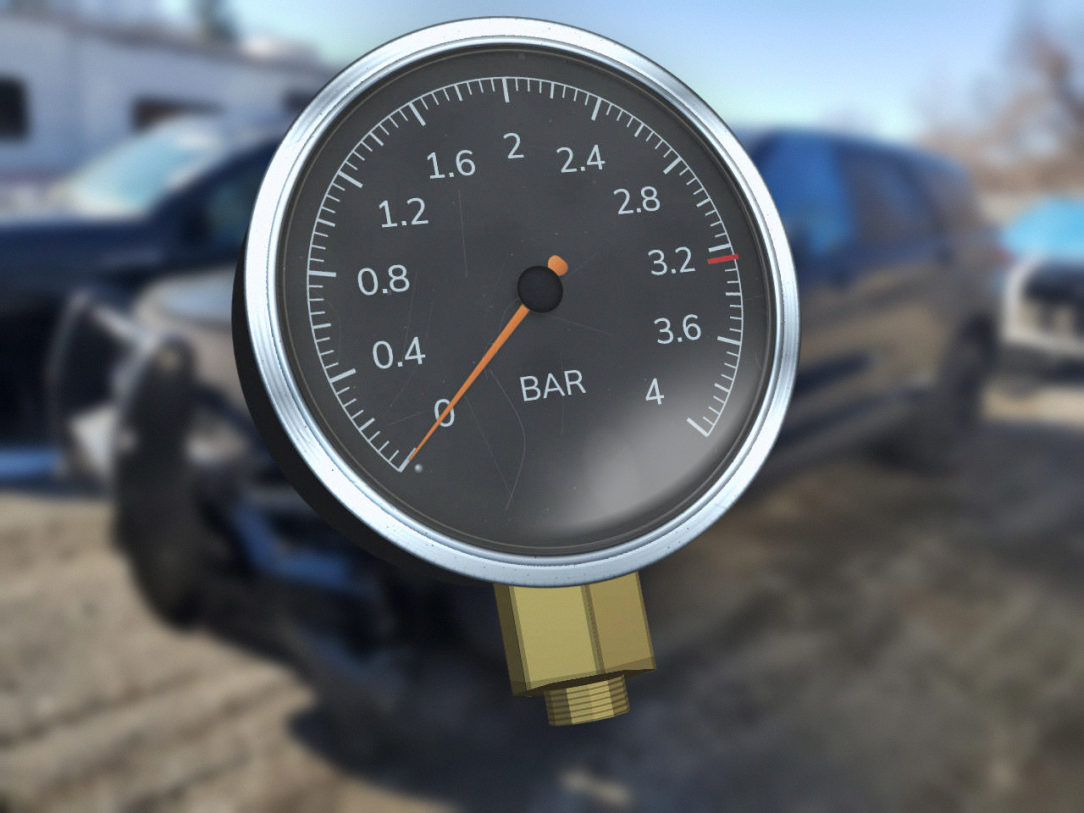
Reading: 0 bar
